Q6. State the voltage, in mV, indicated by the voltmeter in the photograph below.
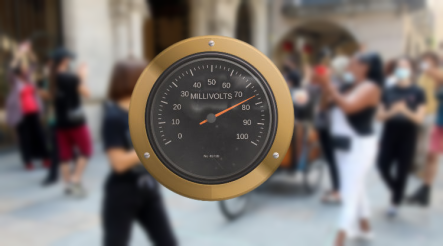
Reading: 76 mV
